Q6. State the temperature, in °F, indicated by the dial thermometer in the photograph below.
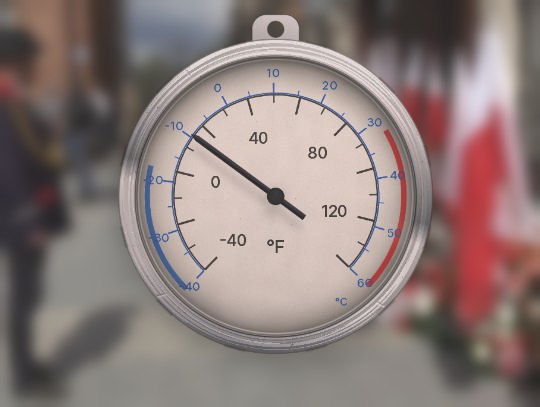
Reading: 15 °F
